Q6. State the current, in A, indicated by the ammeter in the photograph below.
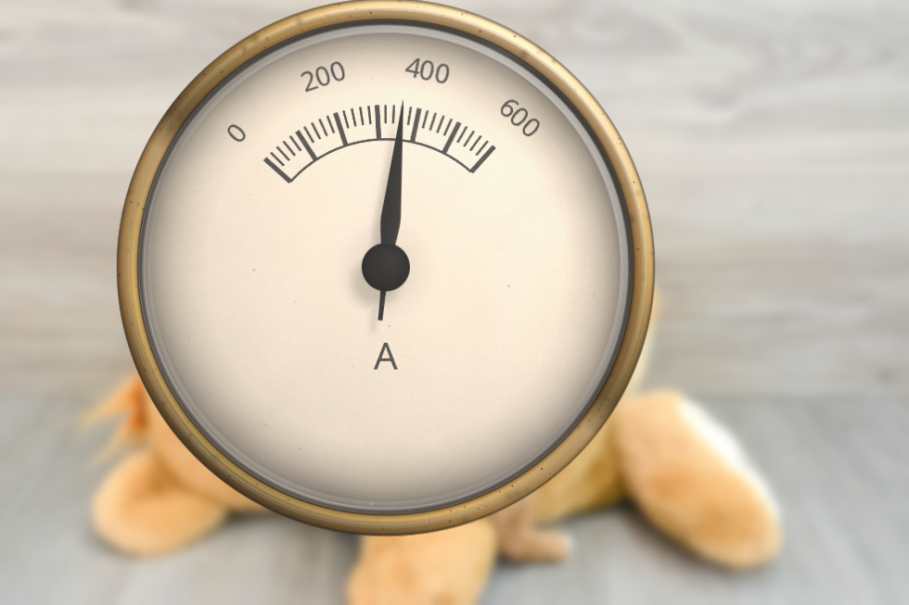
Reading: 360 A
